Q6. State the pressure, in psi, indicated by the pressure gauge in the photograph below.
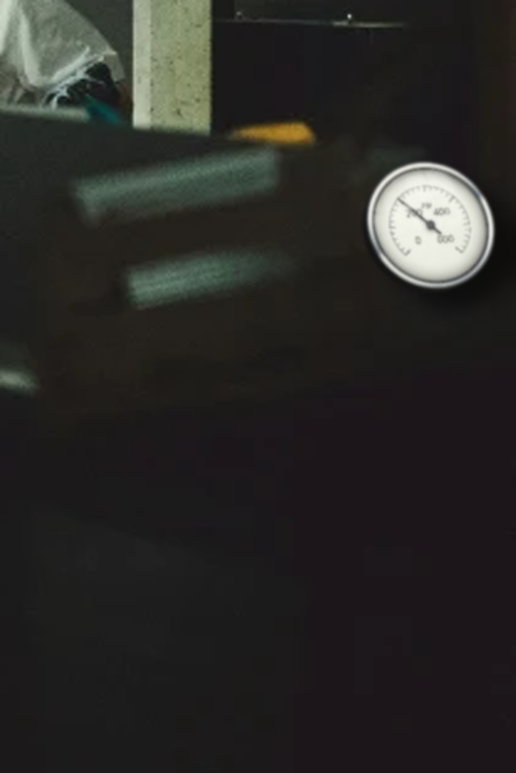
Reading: 200 psi
